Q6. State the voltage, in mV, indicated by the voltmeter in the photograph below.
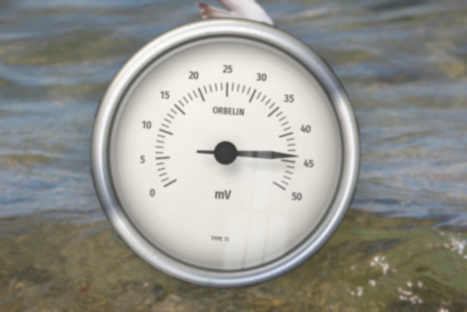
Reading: 44 mV
